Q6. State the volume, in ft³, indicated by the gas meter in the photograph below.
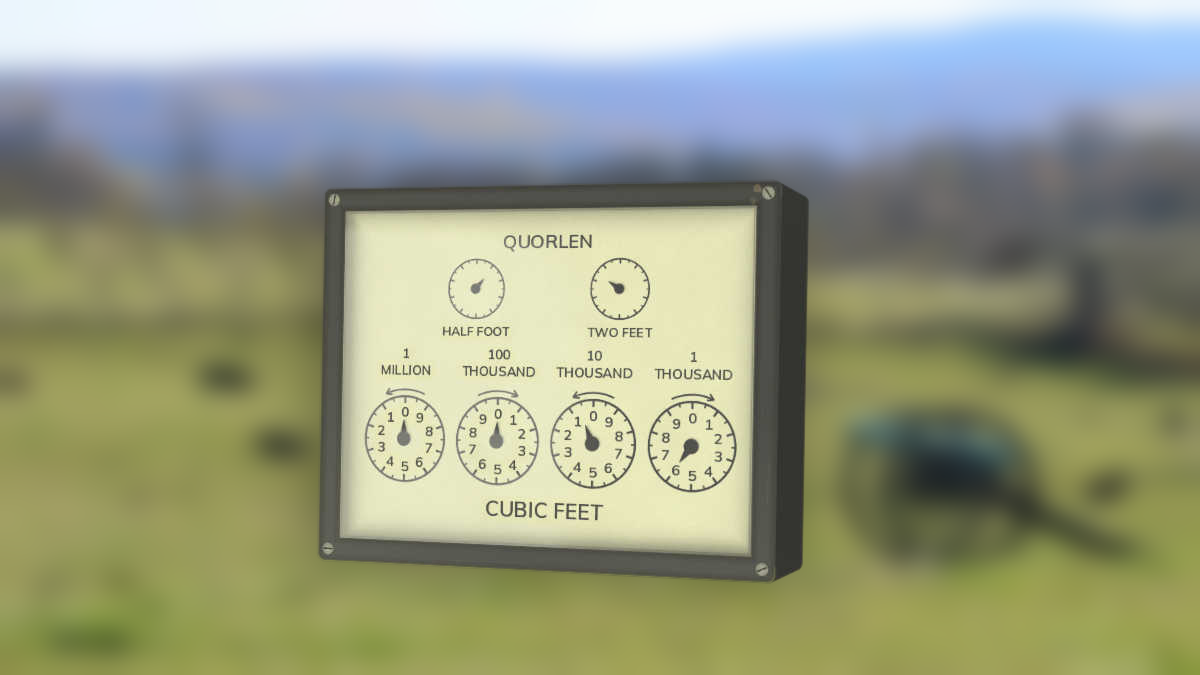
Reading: 600 ft³
